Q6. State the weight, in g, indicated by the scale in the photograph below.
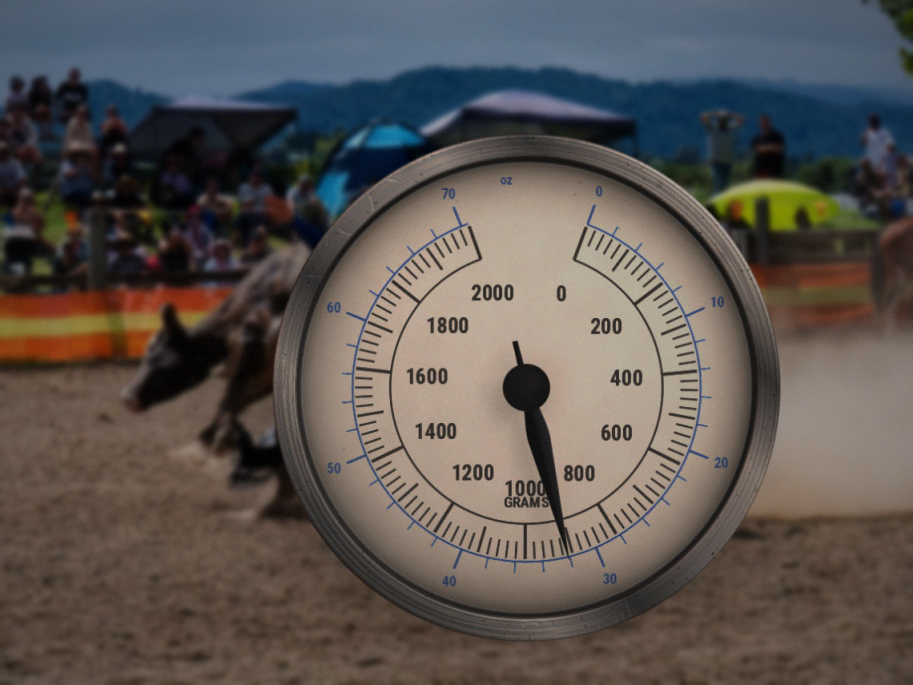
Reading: 910 g
